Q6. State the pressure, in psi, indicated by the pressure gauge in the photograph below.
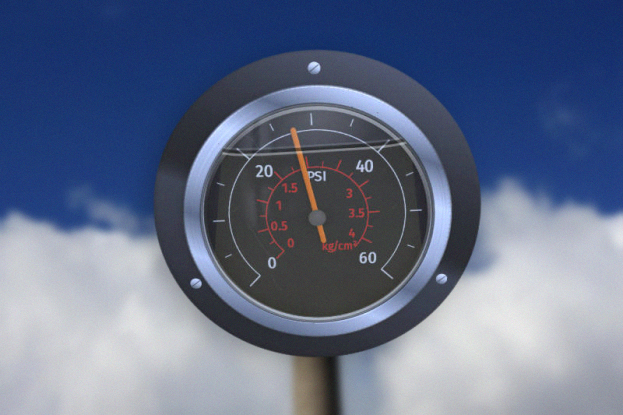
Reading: 27.5 psi
